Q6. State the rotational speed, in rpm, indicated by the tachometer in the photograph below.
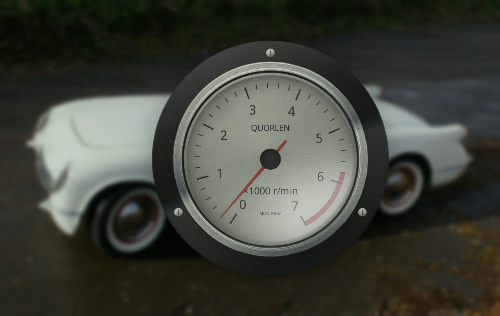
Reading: 200 rpm
